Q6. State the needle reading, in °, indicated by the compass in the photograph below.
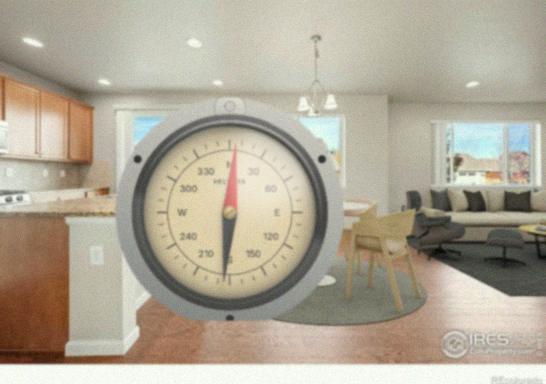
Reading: 5 °
